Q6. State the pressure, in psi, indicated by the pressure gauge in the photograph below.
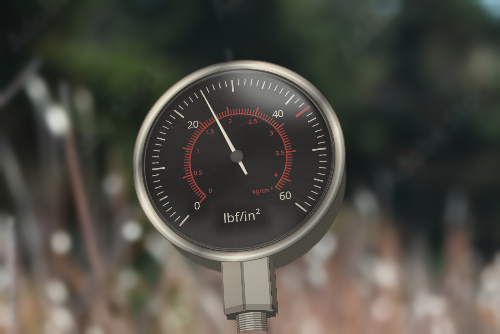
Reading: 25 psi
